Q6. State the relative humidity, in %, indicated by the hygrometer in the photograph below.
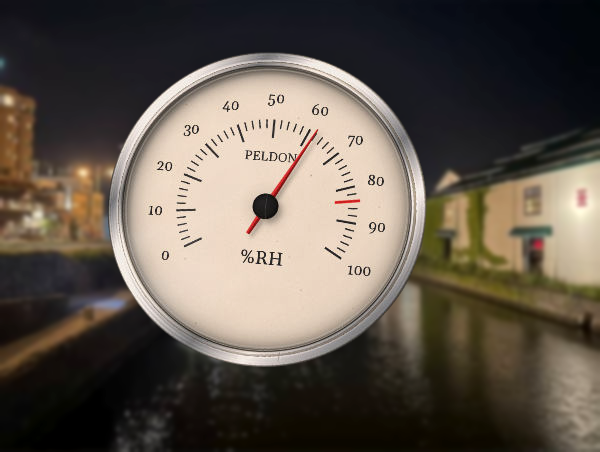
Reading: 62 %
